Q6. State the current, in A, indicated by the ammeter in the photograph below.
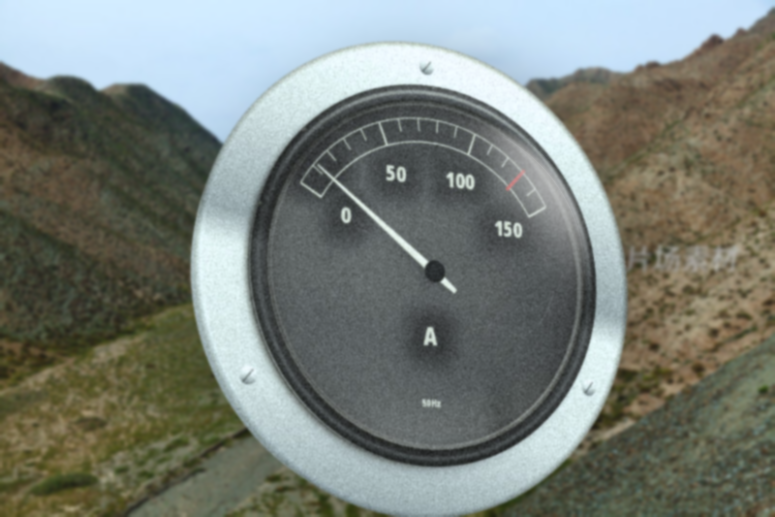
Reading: 10 A
